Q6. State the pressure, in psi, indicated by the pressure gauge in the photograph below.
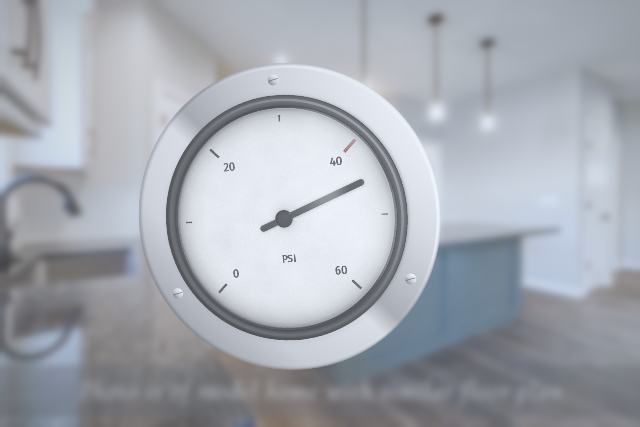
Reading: 45 psi
